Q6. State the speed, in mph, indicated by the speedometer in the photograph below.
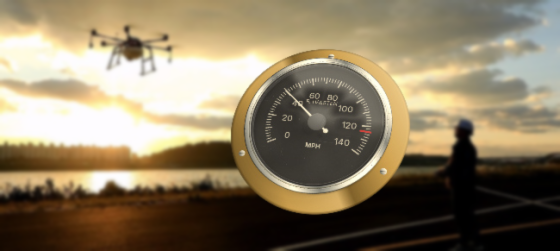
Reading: 40 mph
